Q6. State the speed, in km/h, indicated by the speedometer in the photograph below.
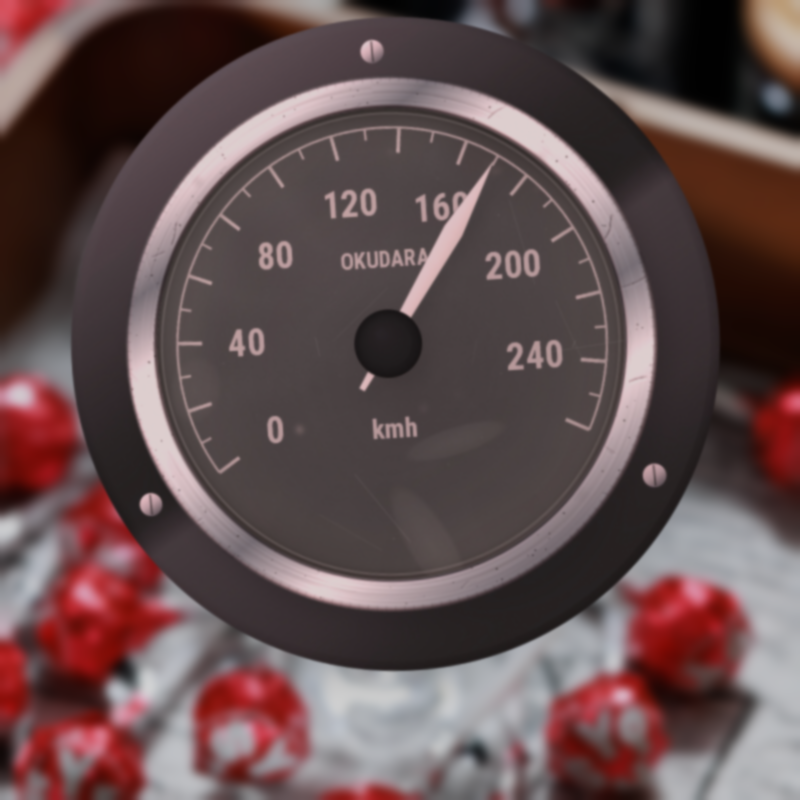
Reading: 170 km/h
